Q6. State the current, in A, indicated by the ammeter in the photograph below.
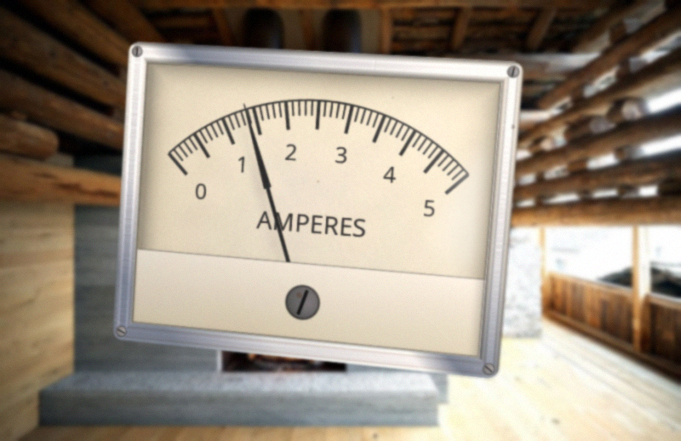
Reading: 1.4 A
